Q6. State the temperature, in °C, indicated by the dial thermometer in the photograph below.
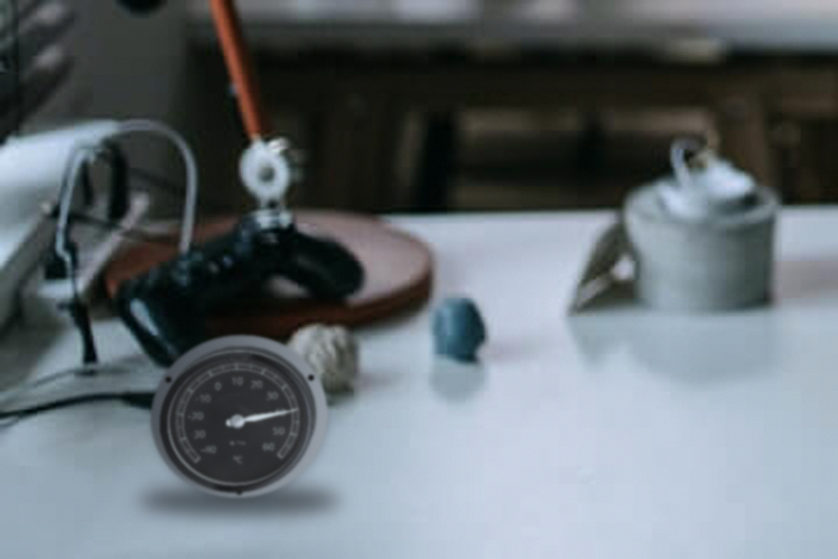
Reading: 40 °C
